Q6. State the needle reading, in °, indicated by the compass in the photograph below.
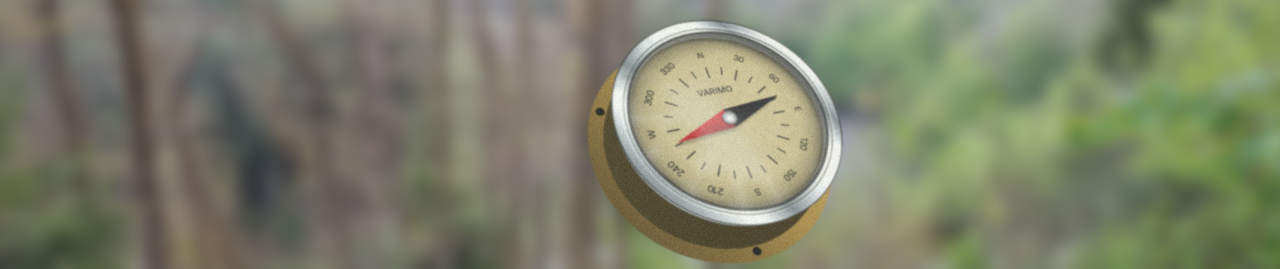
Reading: 255 °
